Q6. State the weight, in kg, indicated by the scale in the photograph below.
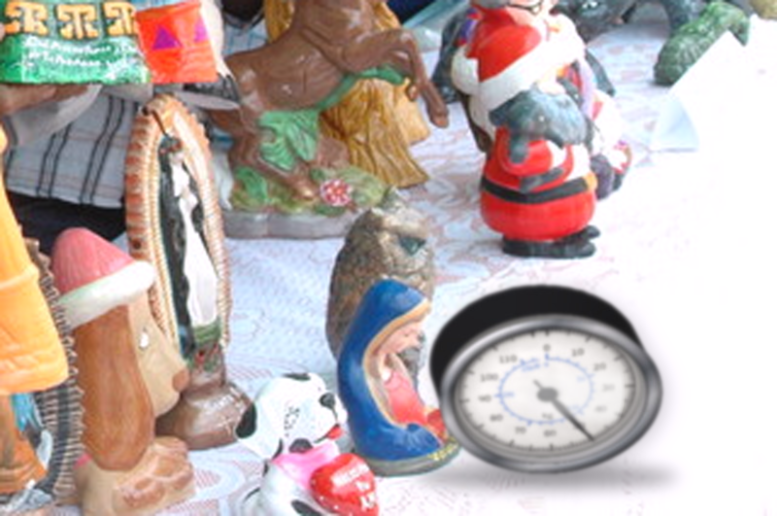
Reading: 50 kg
